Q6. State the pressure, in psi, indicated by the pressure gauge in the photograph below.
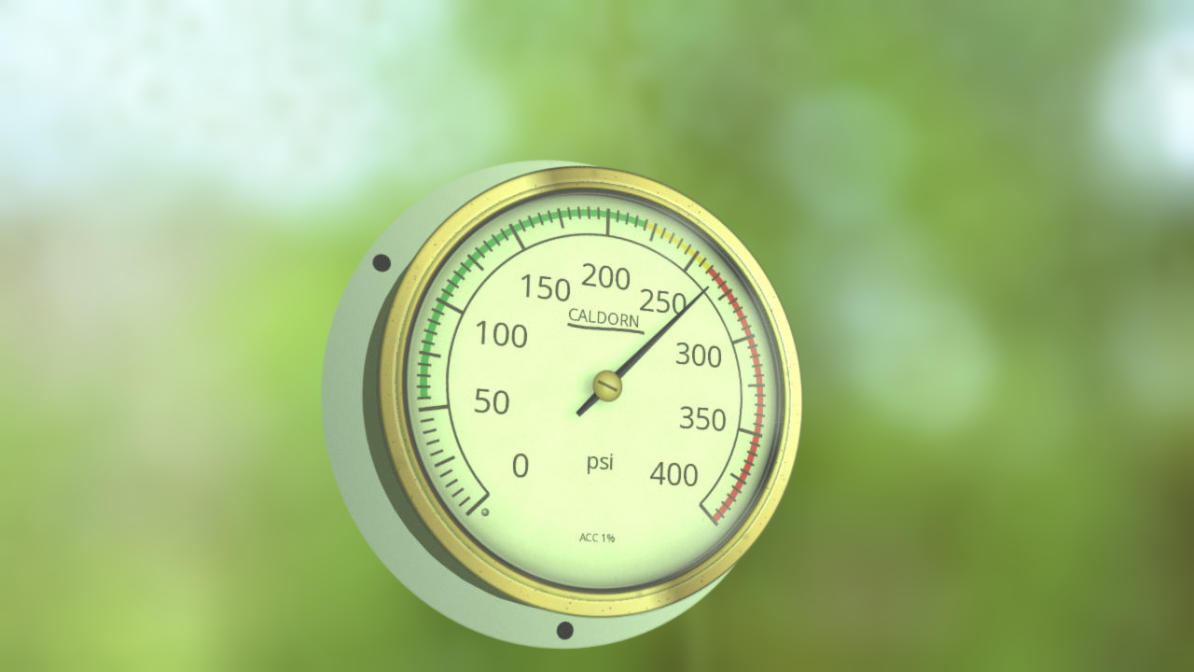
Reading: 265 psi
